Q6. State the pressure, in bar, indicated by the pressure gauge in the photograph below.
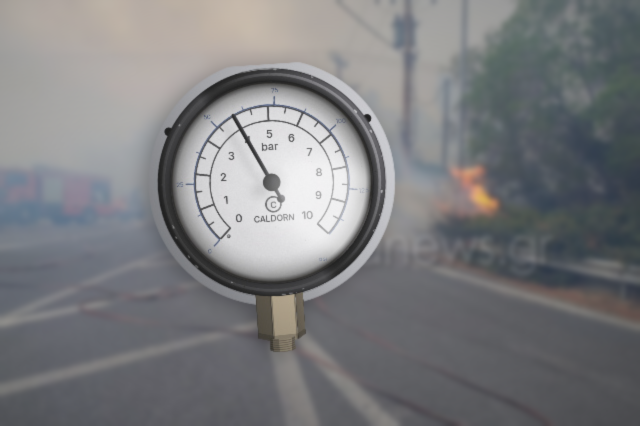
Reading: 4 bar
